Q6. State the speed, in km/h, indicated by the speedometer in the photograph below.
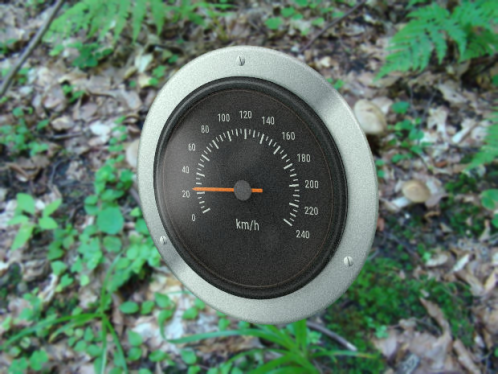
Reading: 25 km/h
